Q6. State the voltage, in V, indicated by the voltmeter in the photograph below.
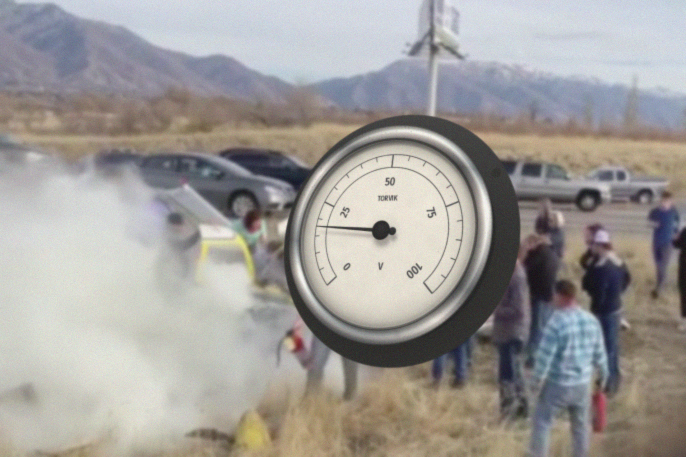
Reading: 17.5 V
